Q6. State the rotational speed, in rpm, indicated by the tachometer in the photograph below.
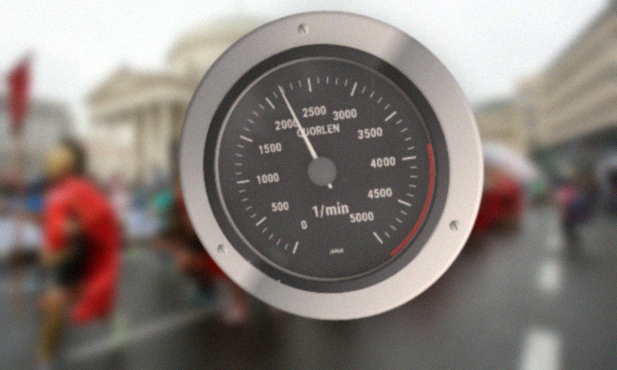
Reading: 2200 rpm
